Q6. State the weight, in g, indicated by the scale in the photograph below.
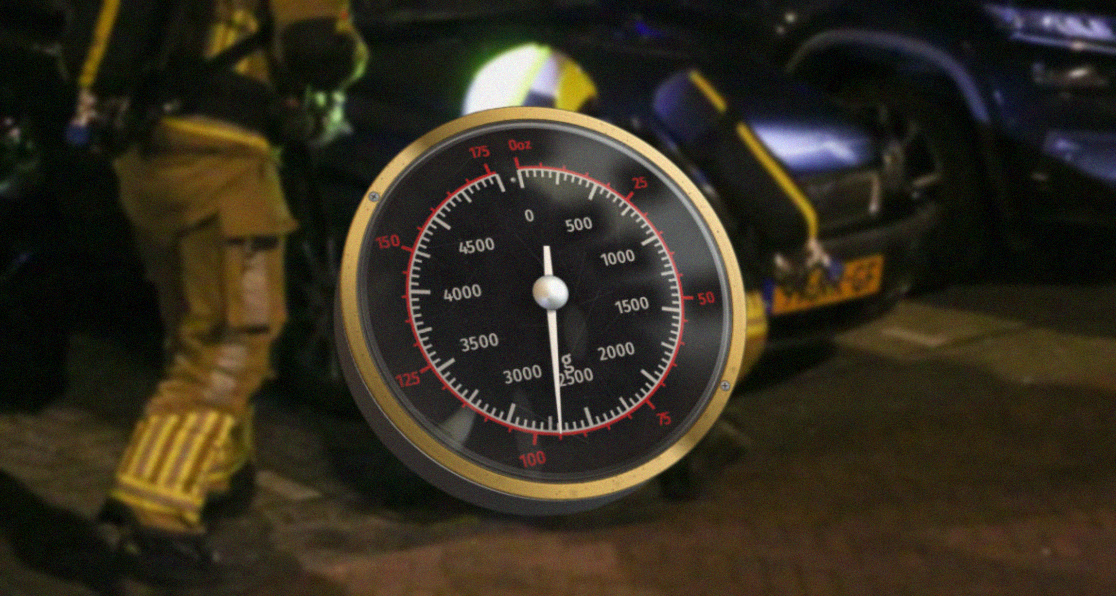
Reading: 2700 g
